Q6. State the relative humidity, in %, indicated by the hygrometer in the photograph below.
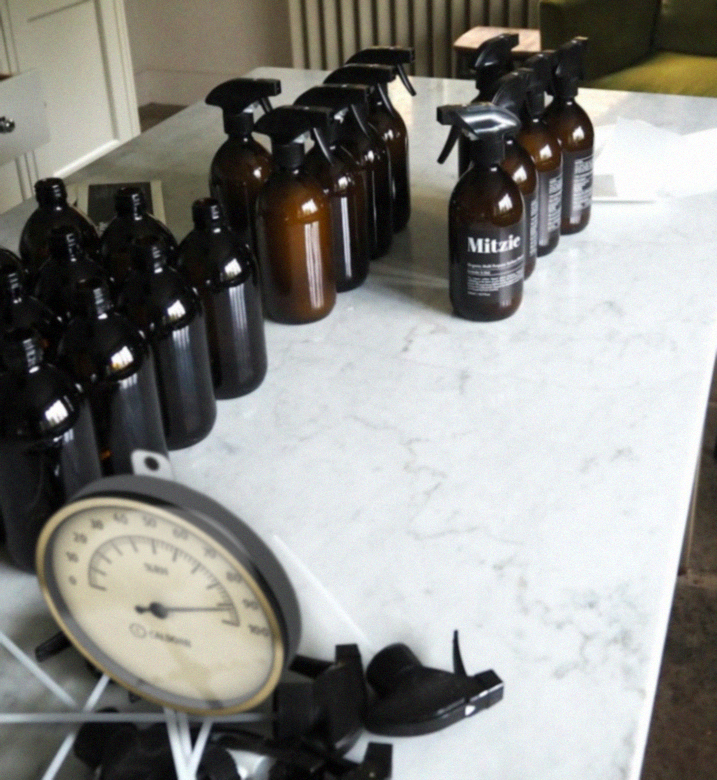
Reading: 90 %
